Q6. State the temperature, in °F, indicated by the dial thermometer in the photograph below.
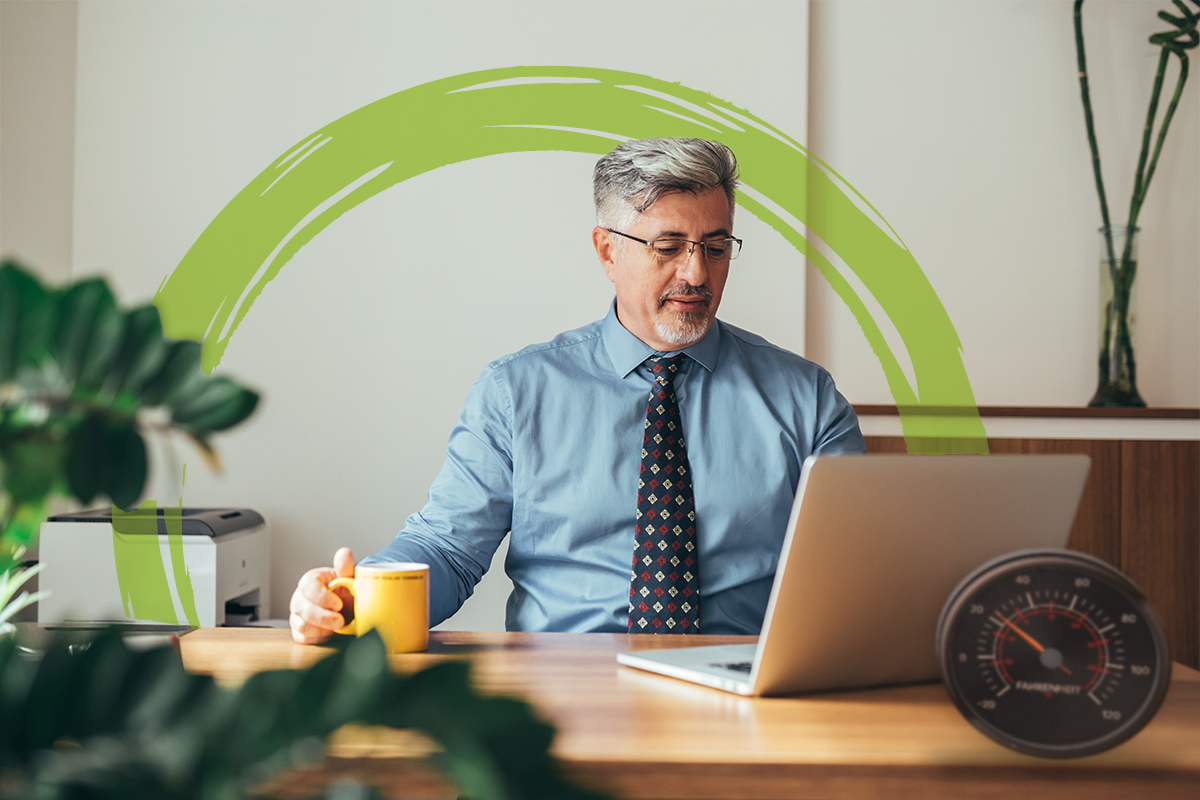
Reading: 24 °F
